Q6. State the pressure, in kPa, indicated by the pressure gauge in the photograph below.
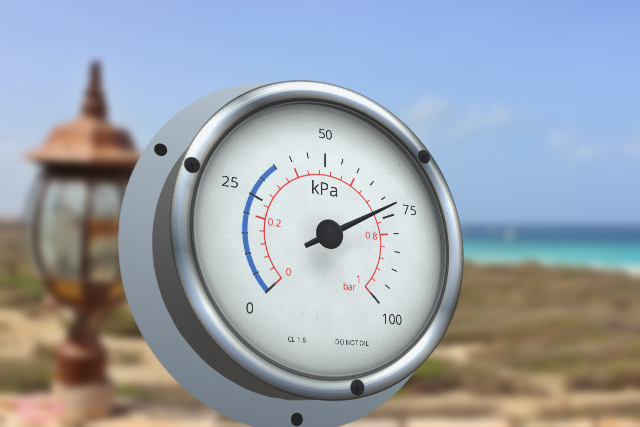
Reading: 72.5 kPa
